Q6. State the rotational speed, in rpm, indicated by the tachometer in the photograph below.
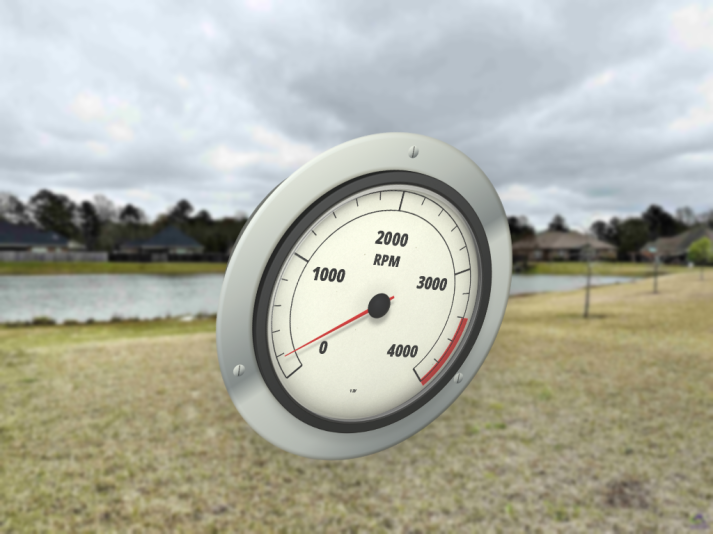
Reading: 200 rpm
